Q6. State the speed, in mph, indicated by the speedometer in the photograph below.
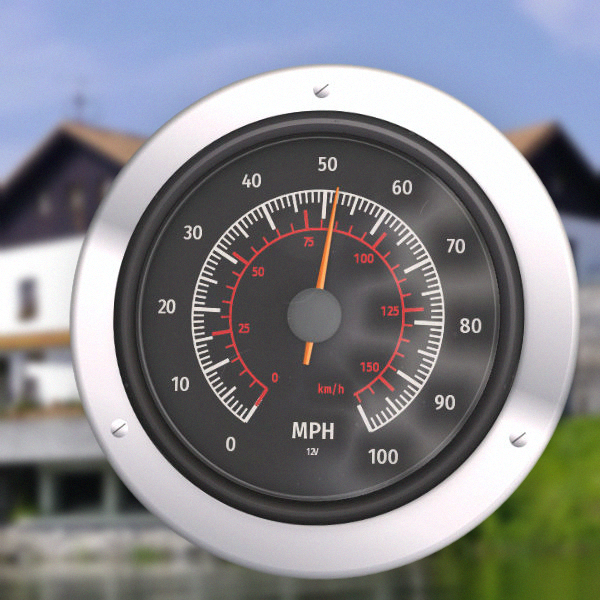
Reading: 52 mph
